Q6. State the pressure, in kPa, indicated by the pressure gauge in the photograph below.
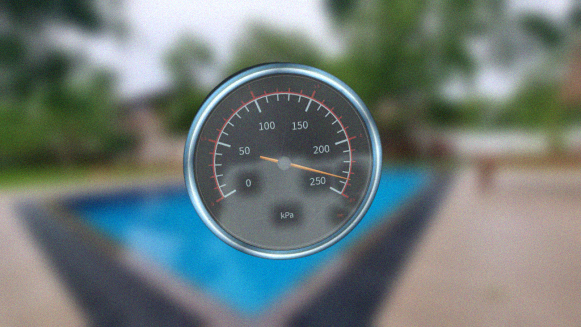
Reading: 235 kPa
